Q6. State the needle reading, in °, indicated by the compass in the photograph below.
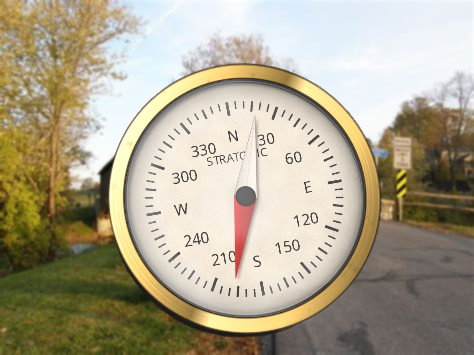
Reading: 197.5 °
